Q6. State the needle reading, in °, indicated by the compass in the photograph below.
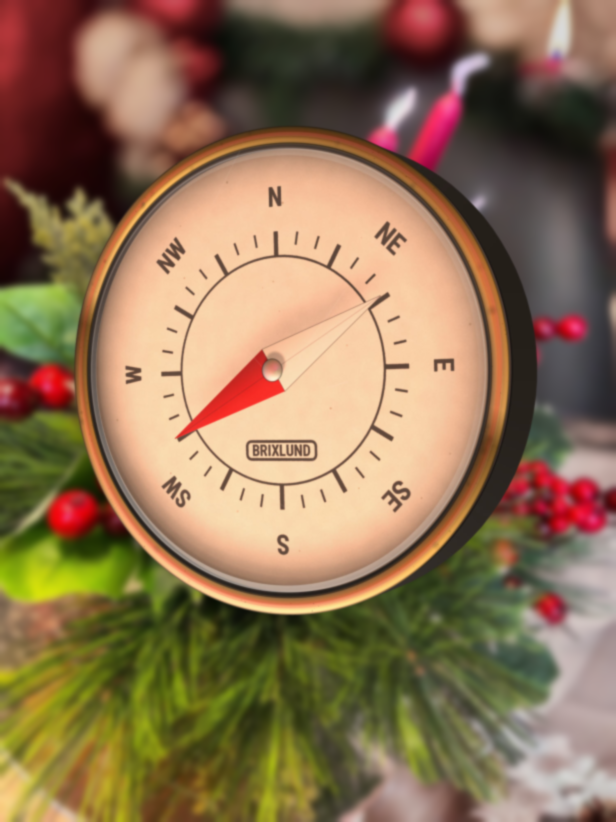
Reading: 240 °
